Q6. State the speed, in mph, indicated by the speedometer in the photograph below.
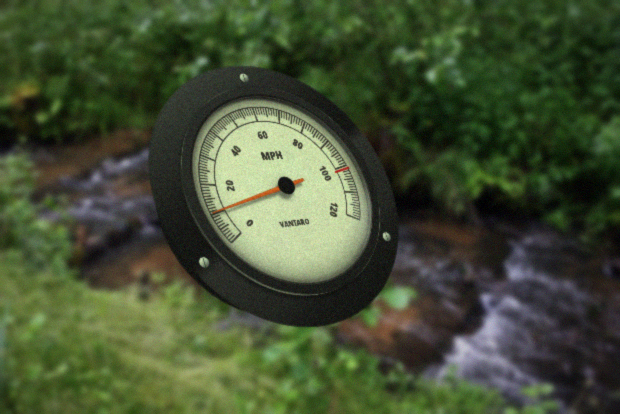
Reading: 10 mph
